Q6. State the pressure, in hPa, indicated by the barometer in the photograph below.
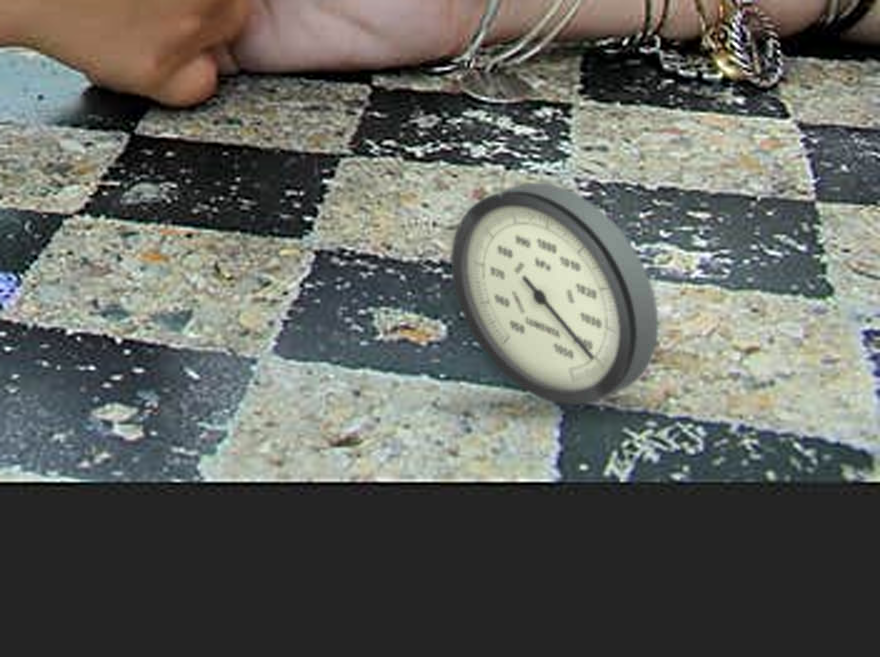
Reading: 1040 hPa
